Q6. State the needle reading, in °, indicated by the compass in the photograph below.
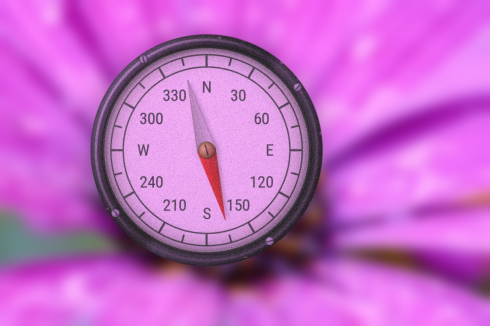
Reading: 165 °
